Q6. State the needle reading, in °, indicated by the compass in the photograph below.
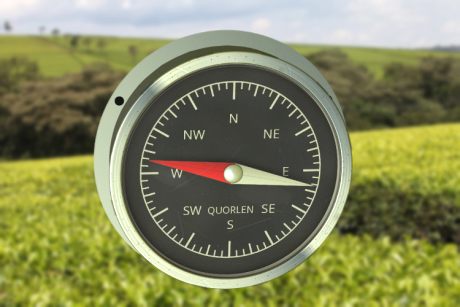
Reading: 280 °
